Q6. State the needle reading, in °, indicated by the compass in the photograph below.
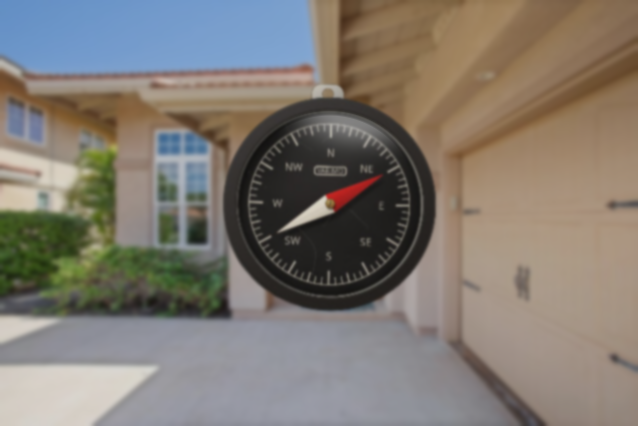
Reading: 60 °
